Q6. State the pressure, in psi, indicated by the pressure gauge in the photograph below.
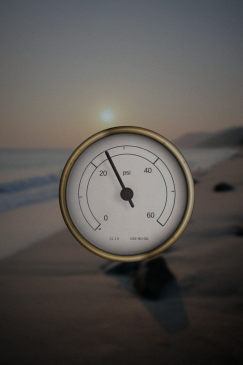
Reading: 25 psi
